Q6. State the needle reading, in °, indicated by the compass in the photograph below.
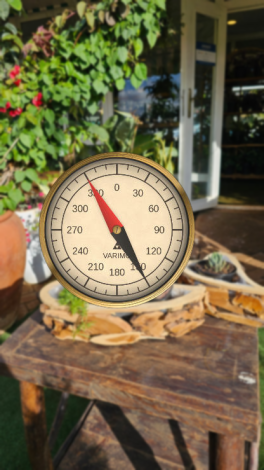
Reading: 330 °
